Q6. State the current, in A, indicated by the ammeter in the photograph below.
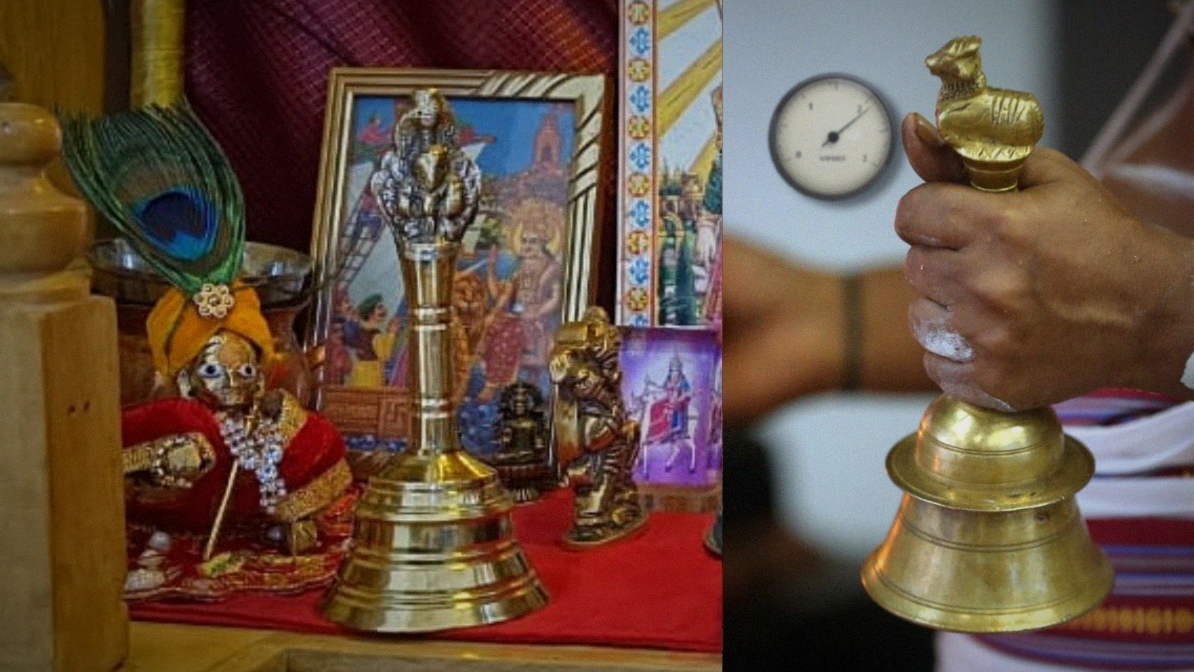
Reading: 2.1 A
